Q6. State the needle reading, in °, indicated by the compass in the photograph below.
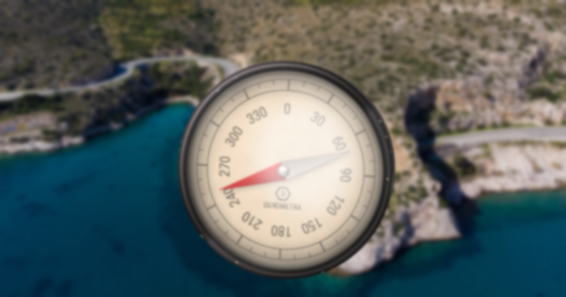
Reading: 250 °
